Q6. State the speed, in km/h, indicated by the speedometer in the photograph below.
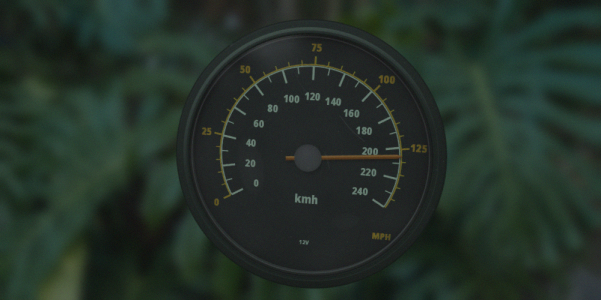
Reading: 205 km/h
